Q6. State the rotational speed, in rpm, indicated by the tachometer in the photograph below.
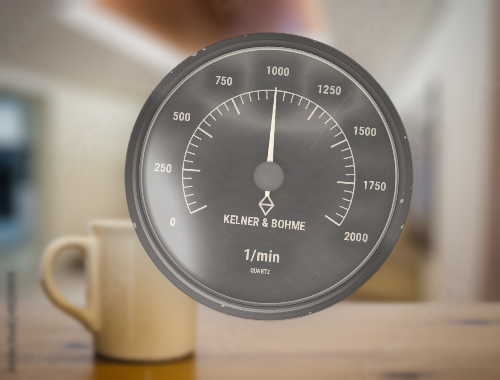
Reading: 1000 rpm
